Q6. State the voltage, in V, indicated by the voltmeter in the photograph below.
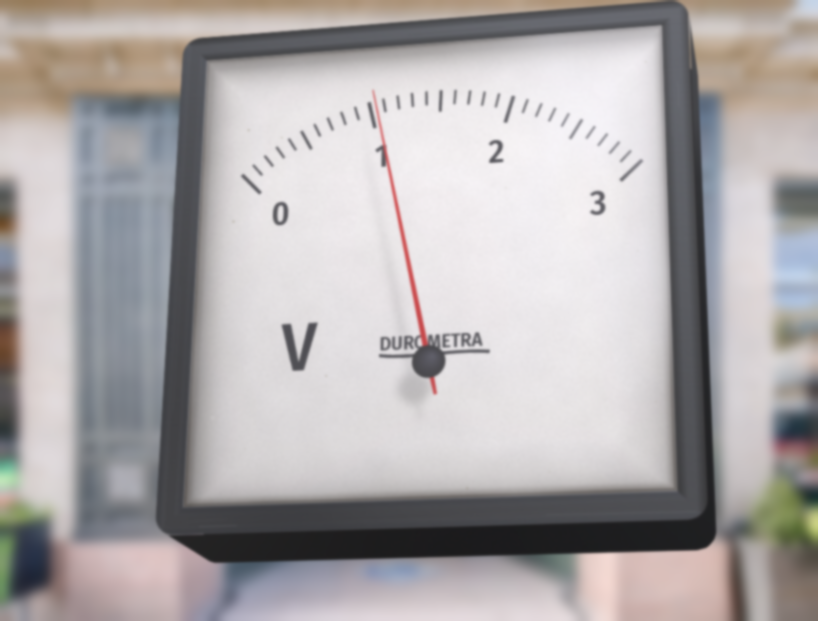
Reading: 1.05 V
